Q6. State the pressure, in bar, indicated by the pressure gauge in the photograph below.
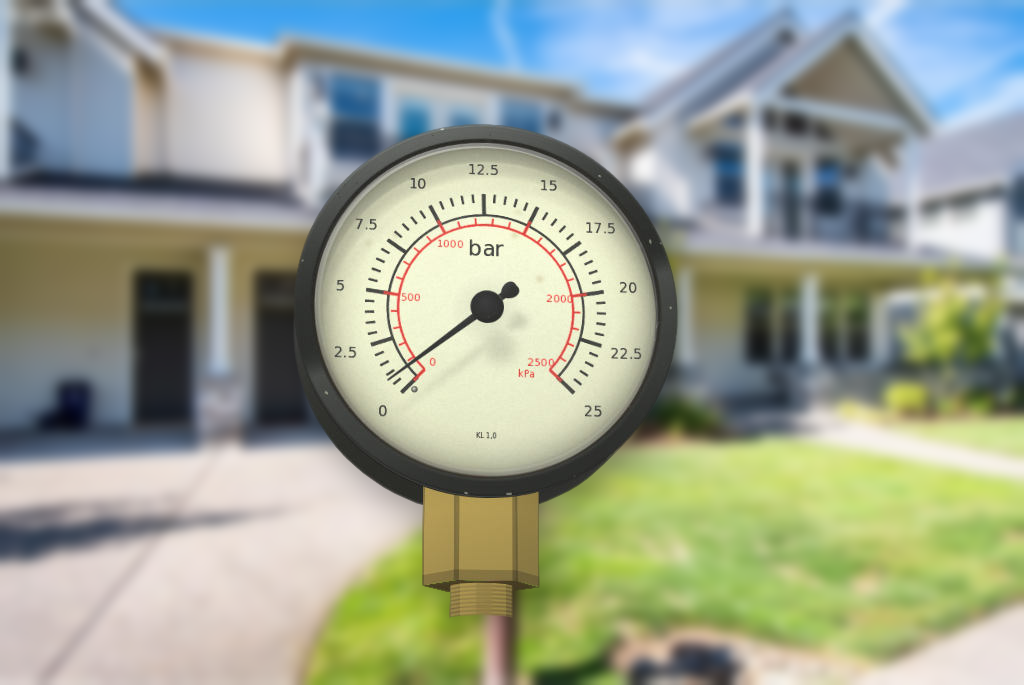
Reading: 0.75 bar
